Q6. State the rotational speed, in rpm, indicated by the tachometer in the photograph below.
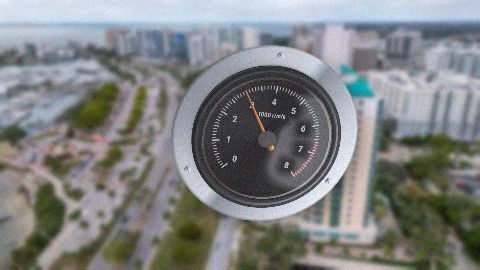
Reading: 3000 rpm
